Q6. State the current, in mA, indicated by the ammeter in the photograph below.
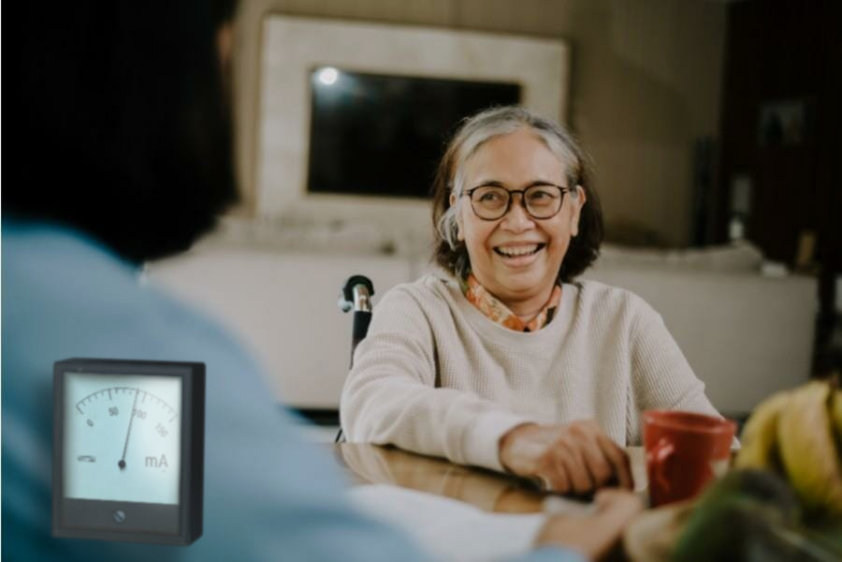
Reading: 90 mA
